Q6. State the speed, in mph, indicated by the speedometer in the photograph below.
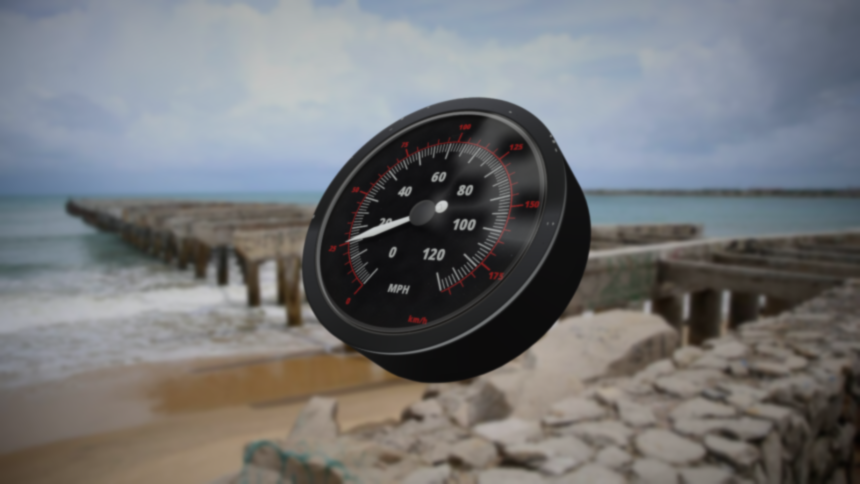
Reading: 15 mph
